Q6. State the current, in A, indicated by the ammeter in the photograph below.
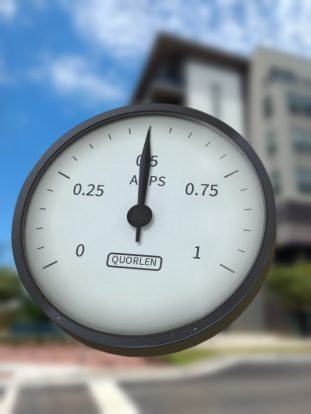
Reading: 0.5 A
